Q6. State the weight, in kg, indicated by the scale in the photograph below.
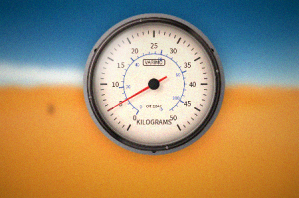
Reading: 5 kg
